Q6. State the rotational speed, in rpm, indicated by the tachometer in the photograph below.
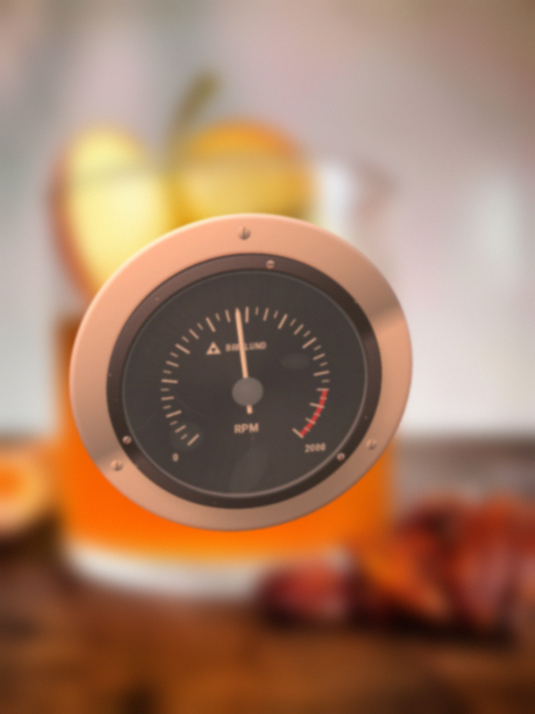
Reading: 950 rpm
